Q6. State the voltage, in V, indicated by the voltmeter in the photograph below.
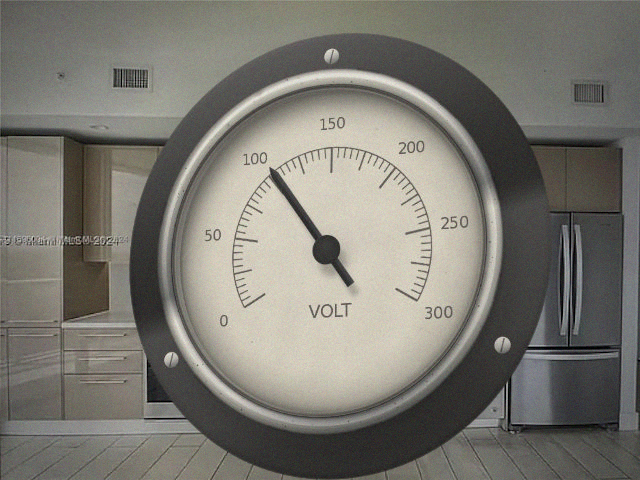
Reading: 105 V
